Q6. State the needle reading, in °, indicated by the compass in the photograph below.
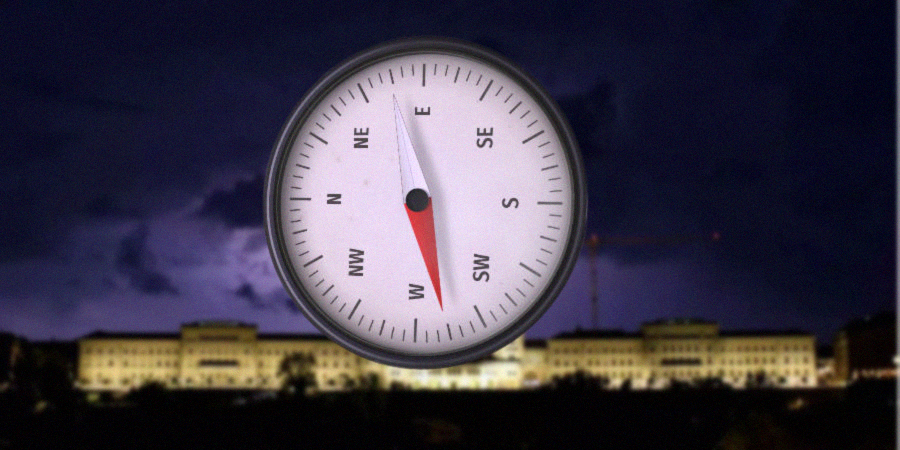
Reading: 255 °
